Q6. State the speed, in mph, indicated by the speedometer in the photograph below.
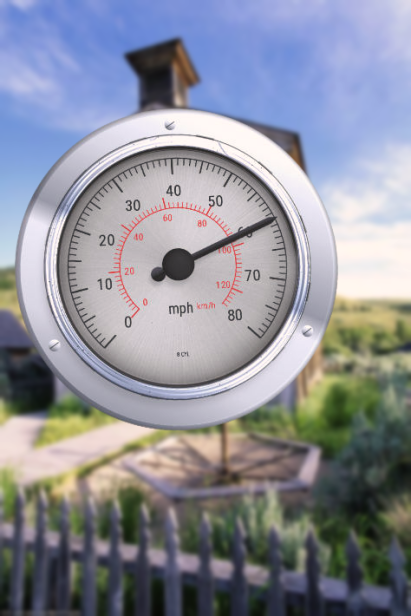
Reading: 60 mph
